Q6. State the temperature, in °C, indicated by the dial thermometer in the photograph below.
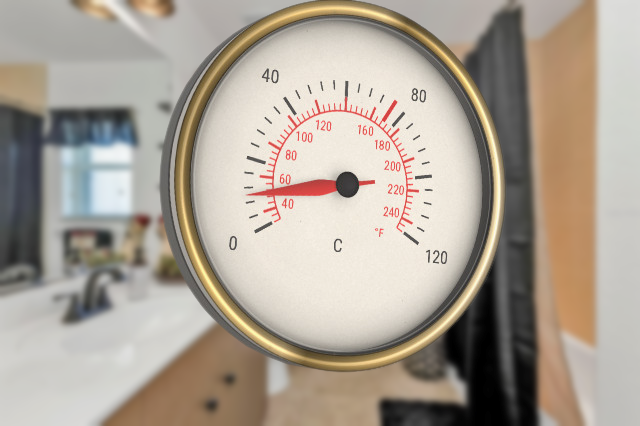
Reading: 10 °C
